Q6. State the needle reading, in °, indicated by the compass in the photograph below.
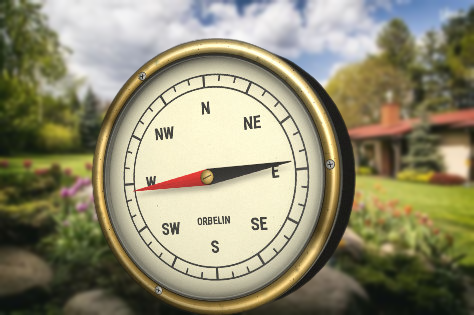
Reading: 265 °
